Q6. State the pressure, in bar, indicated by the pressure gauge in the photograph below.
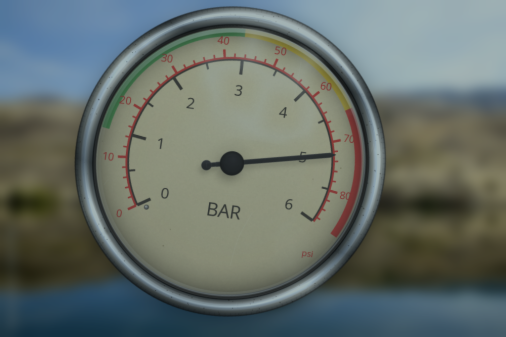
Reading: 5 bar
